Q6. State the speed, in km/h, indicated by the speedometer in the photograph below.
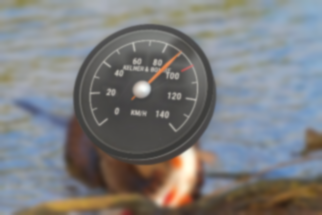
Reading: 90 km/h
